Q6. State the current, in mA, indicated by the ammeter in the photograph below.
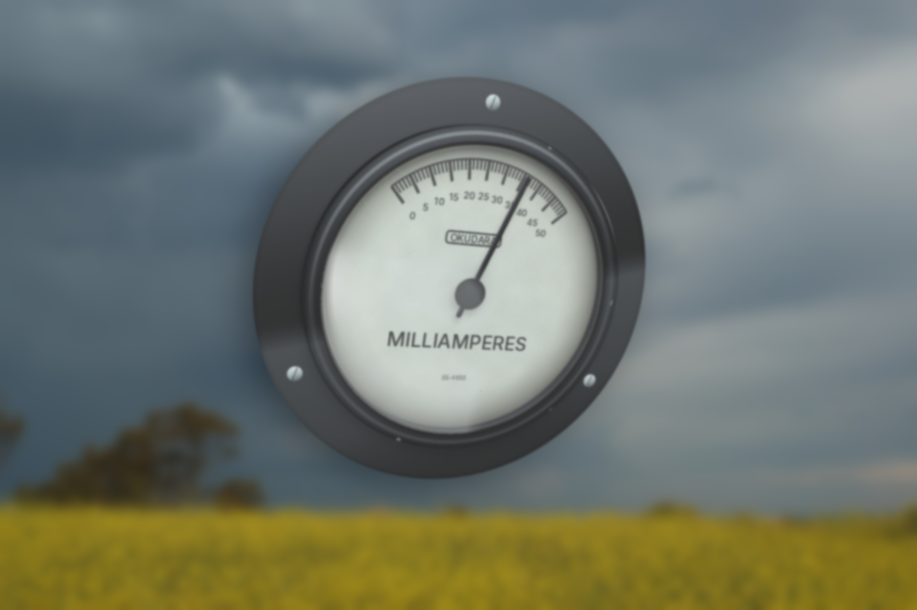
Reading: 35 mA
